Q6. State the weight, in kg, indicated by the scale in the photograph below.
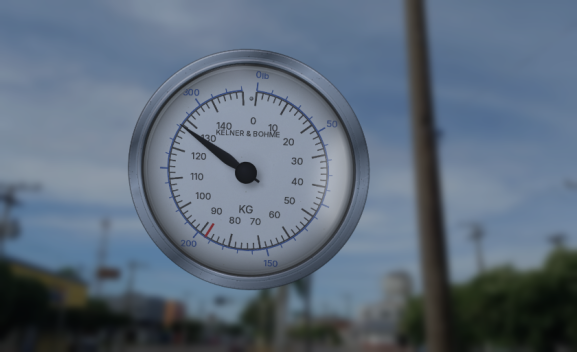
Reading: 128 kg
